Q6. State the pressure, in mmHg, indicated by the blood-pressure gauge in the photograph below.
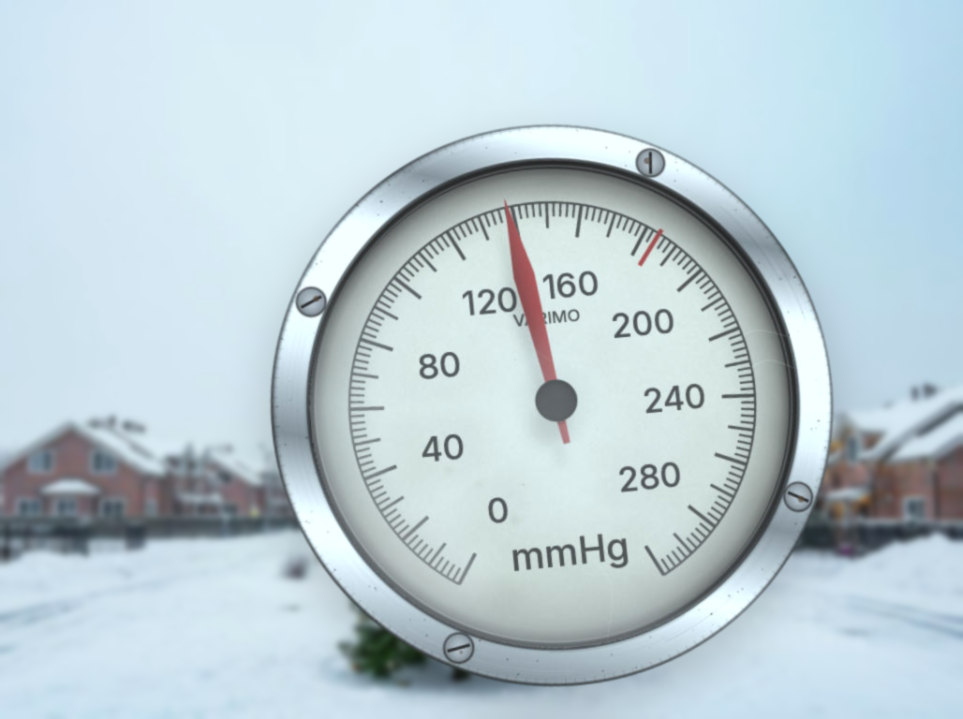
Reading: 138 mmHg
